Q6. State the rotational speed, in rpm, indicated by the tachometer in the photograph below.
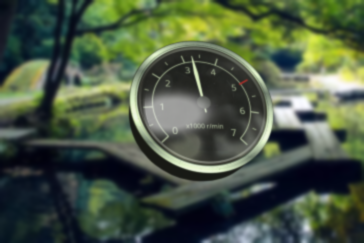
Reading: 3250 rpm
